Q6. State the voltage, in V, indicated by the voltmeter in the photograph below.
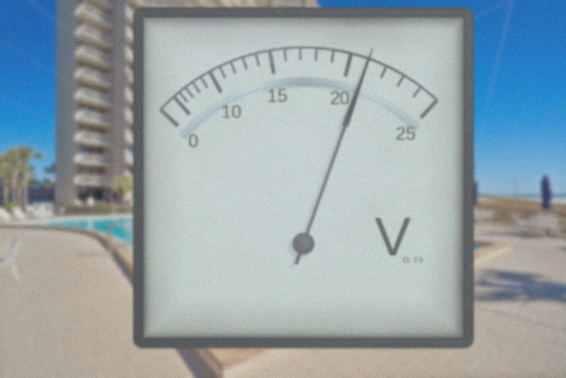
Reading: 21 V
